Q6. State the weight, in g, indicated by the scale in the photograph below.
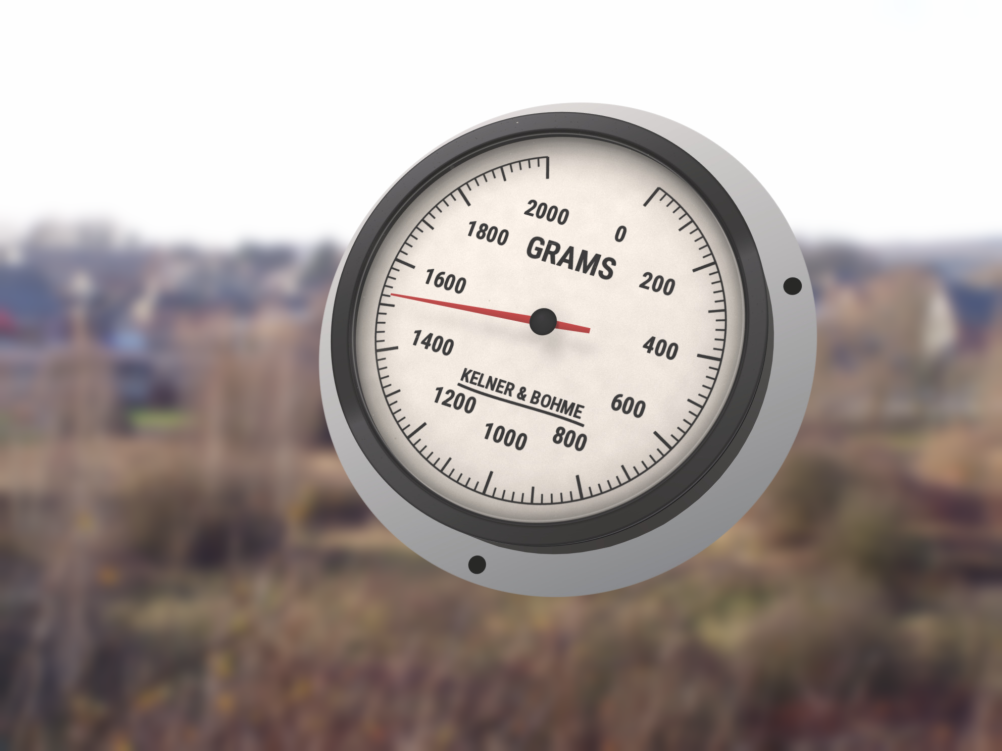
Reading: 1520 g
